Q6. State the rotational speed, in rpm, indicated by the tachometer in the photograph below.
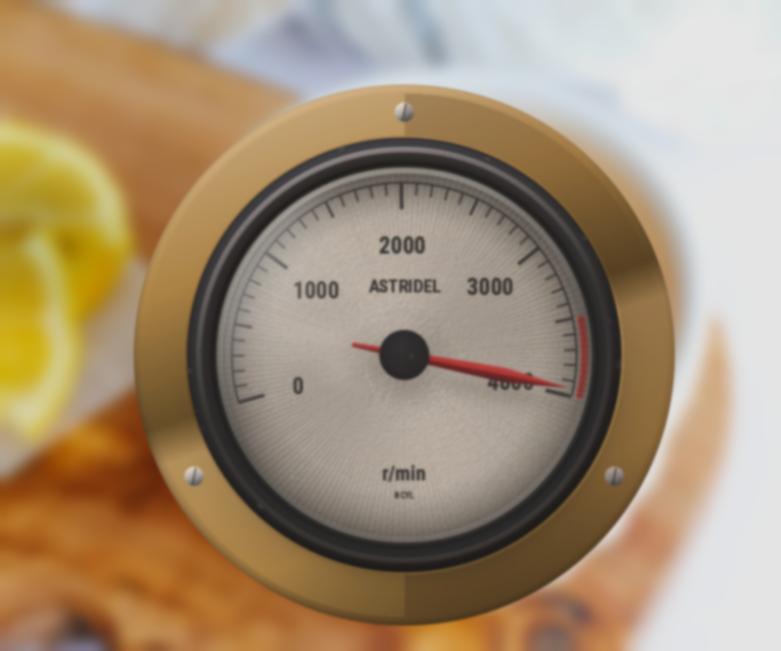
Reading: 3950 rpm
